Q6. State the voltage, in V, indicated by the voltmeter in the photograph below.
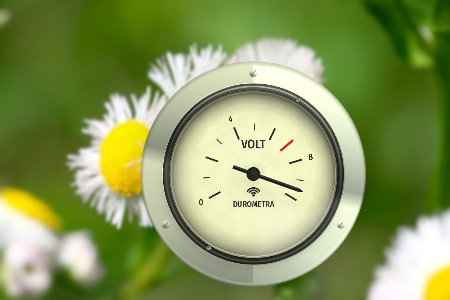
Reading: 9.5 V
